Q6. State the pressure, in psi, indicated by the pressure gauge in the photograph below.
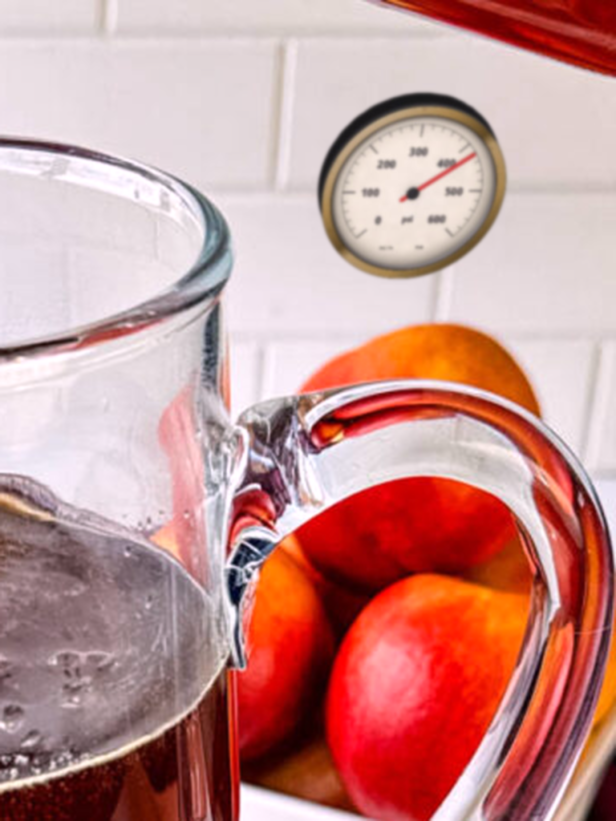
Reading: 420 psi
